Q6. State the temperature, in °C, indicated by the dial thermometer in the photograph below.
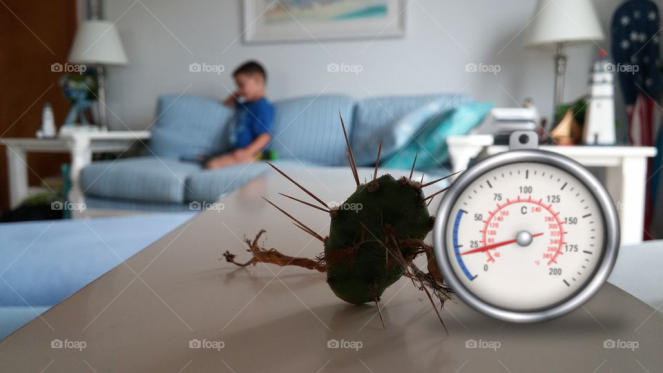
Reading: 20 °C
